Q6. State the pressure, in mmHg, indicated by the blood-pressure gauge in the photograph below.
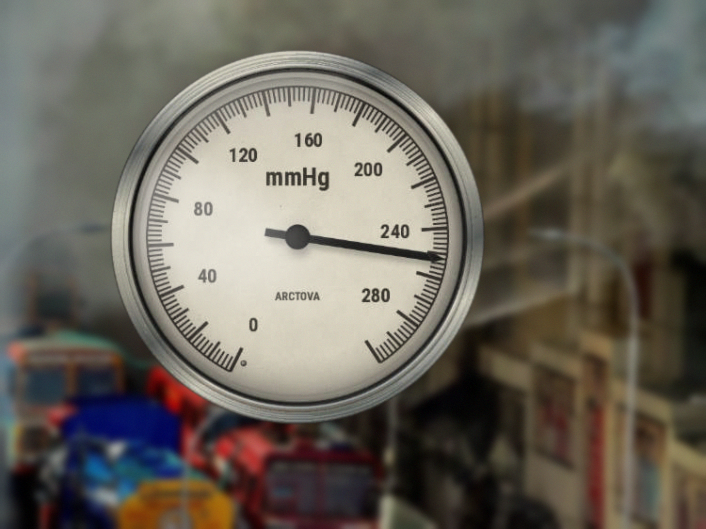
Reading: 252 mmHg
